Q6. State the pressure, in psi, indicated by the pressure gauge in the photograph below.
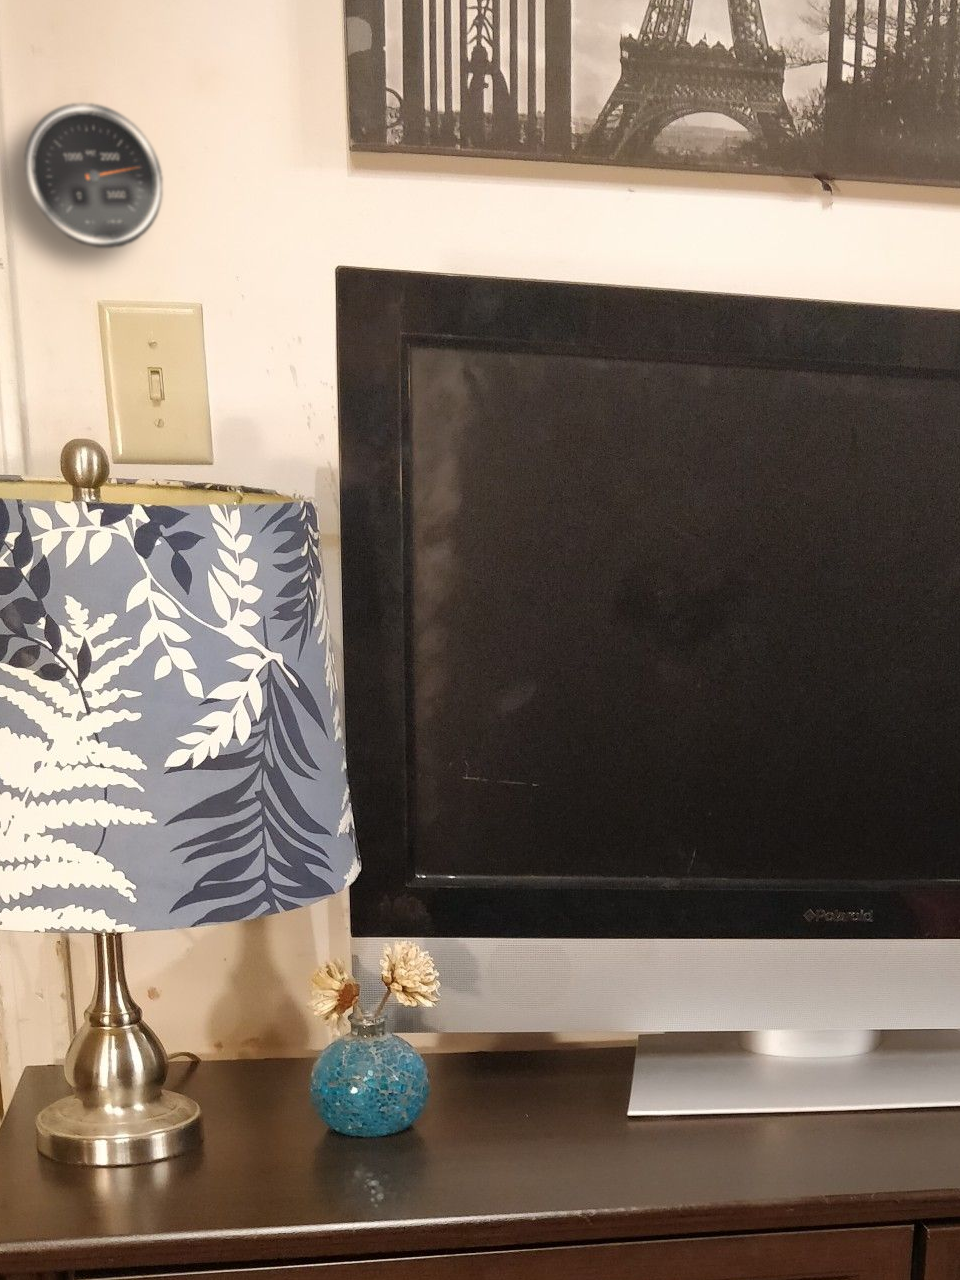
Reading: 2400 psi
